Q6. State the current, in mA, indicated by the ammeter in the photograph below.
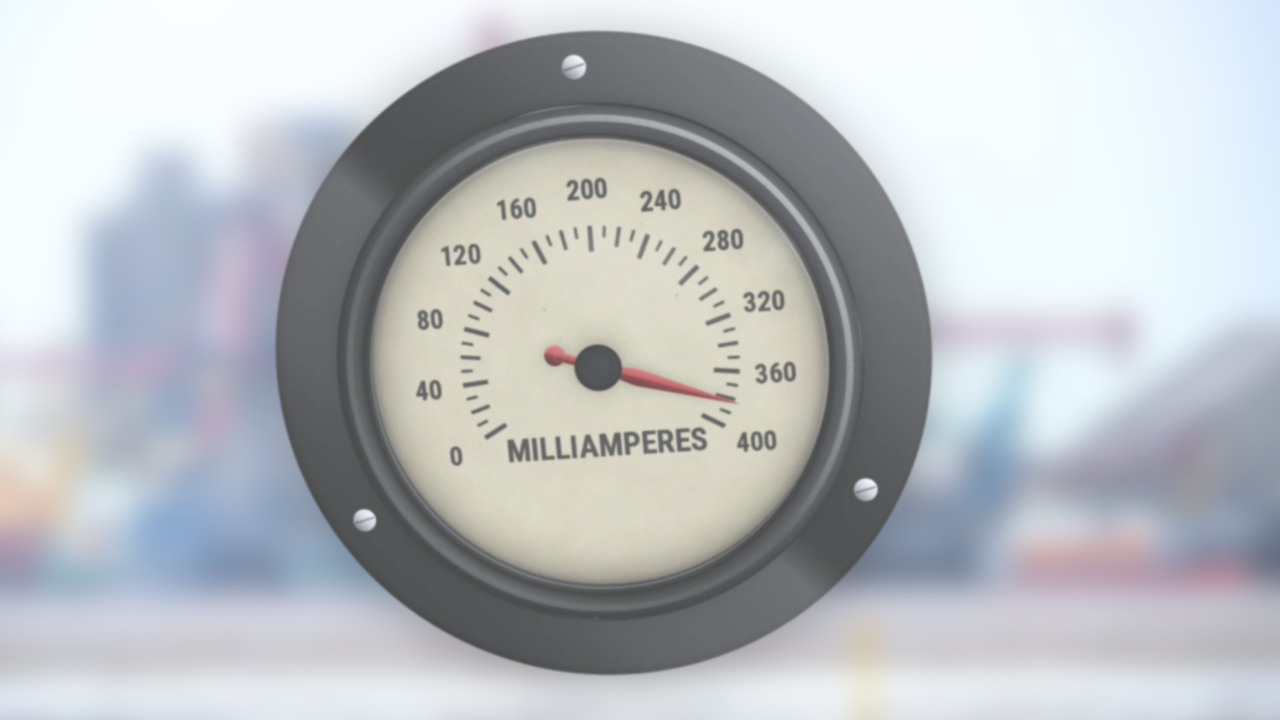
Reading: 380 mA
